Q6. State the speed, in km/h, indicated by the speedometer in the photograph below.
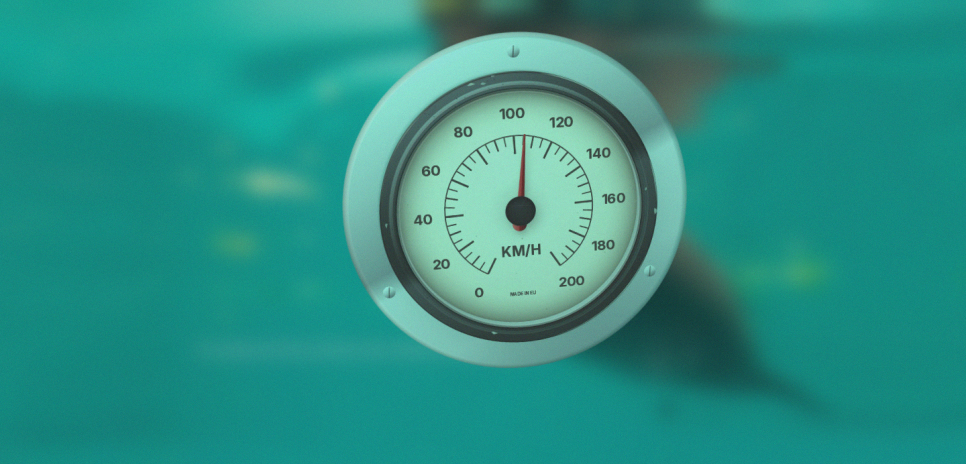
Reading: 105 km/h
